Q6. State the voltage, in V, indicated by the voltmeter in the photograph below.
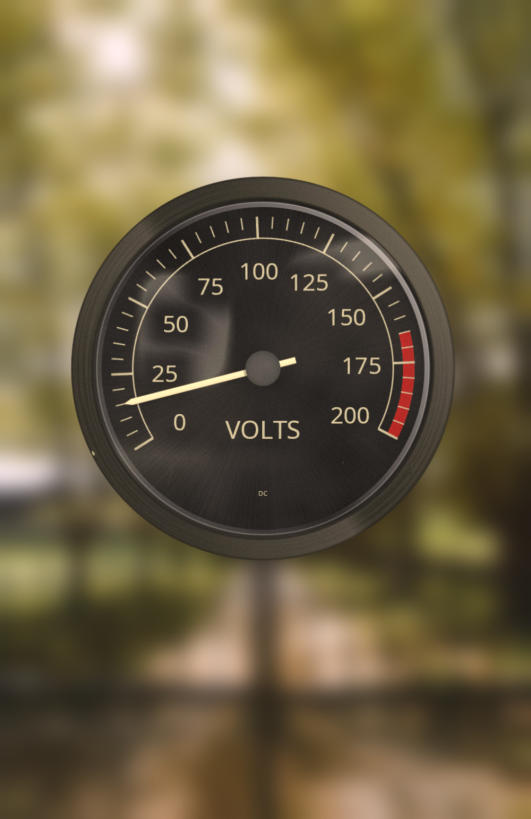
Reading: 15 V
